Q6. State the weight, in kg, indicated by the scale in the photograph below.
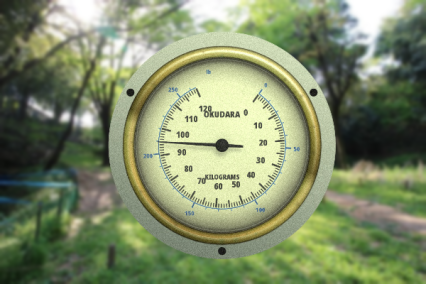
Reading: 95 kg
